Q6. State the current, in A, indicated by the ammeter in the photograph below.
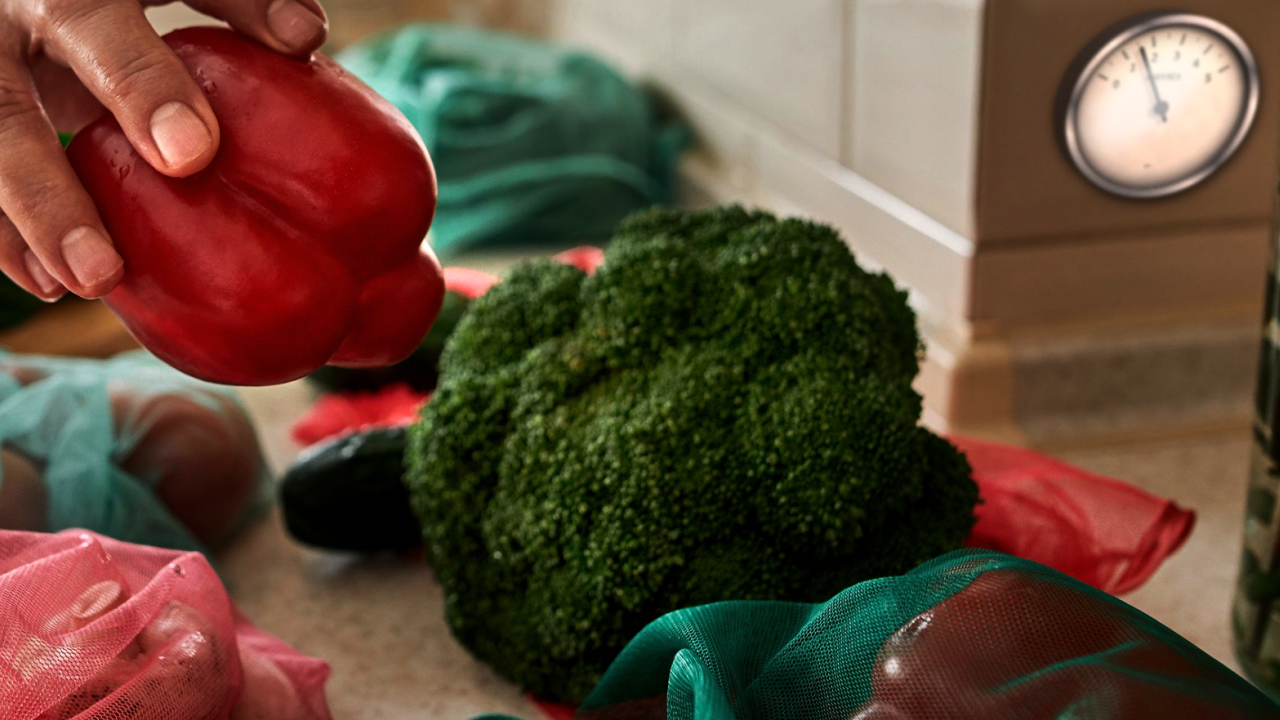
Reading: 1.5 A
